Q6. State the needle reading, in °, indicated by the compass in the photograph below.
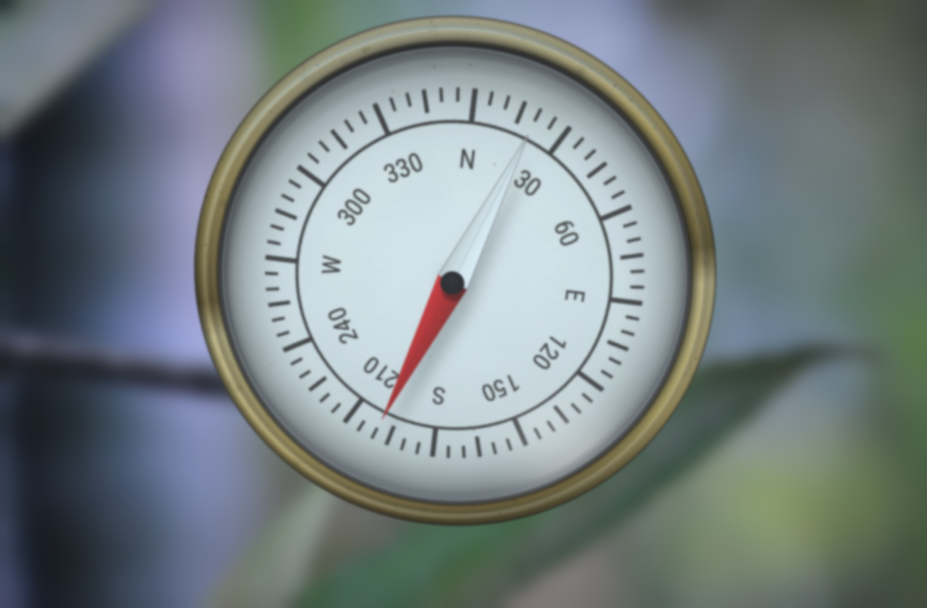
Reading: 200 °
